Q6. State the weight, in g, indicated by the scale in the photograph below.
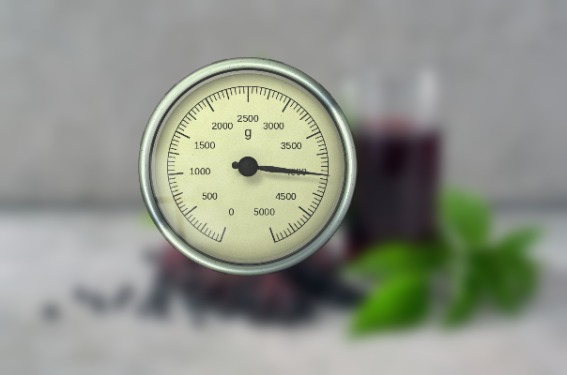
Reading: 4000 g
